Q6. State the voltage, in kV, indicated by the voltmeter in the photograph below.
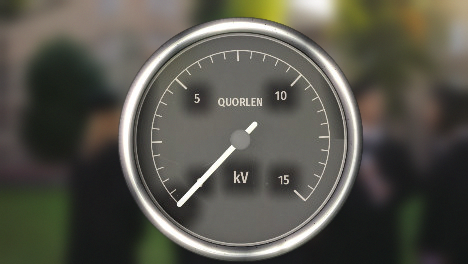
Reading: 0 kV
